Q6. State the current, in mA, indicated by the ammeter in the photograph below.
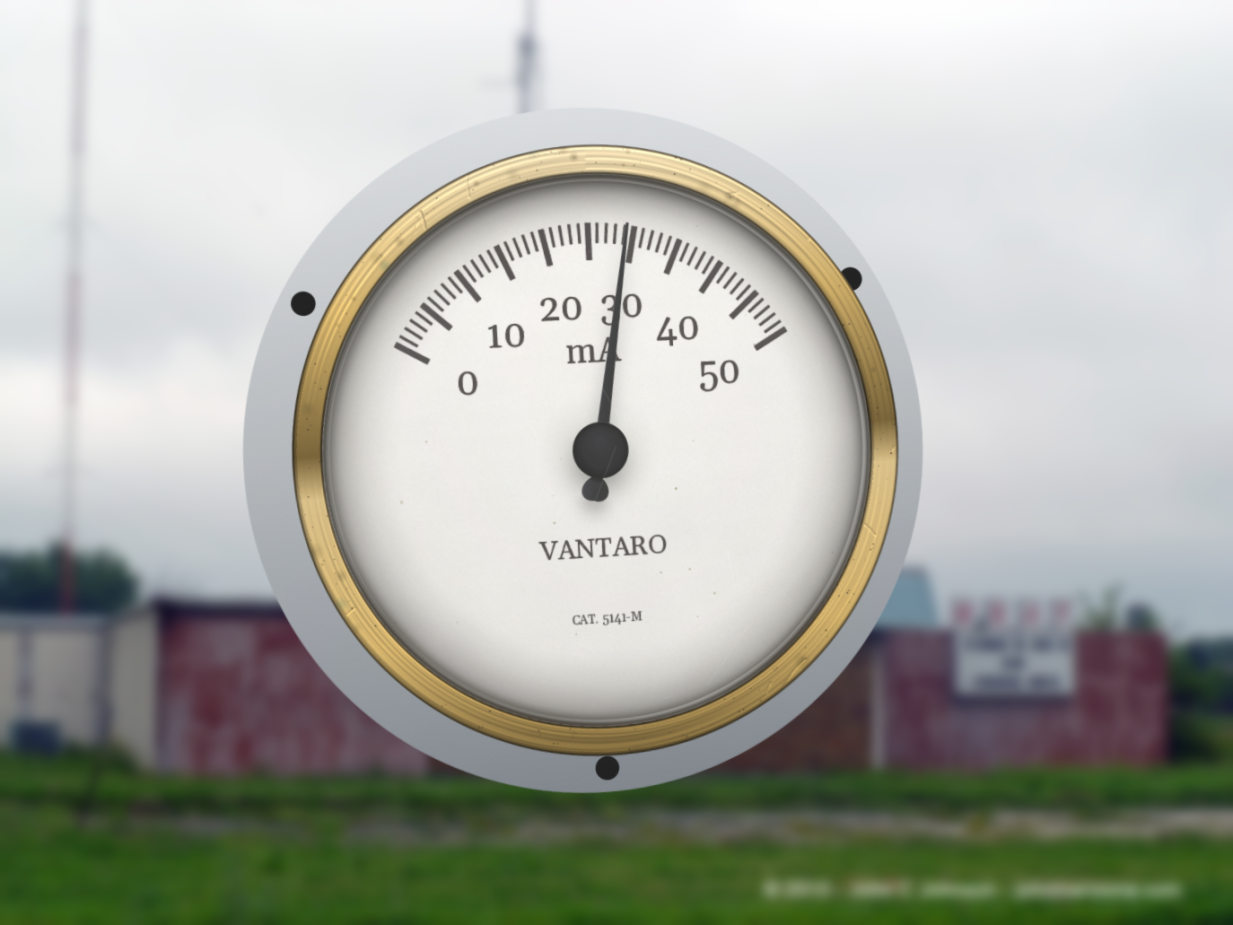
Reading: 29 mA
